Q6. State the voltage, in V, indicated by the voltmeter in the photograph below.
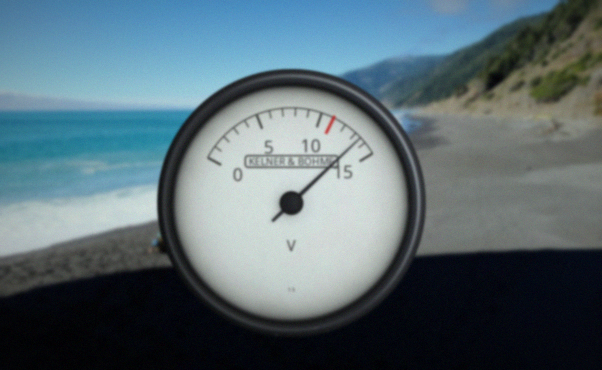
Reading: 13.5 V
